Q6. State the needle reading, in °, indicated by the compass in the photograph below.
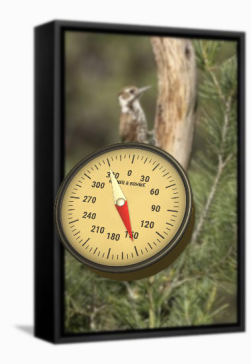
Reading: 150 °
